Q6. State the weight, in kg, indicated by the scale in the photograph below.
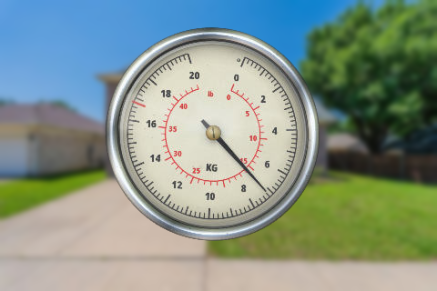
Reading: 7.2 kg
